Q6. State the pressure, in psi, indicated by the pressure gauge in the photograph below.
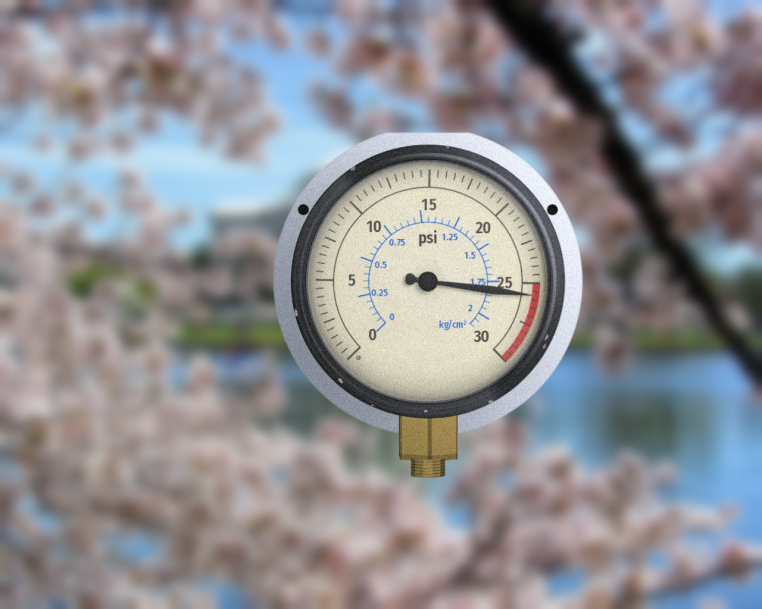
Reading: 25.75 psi
